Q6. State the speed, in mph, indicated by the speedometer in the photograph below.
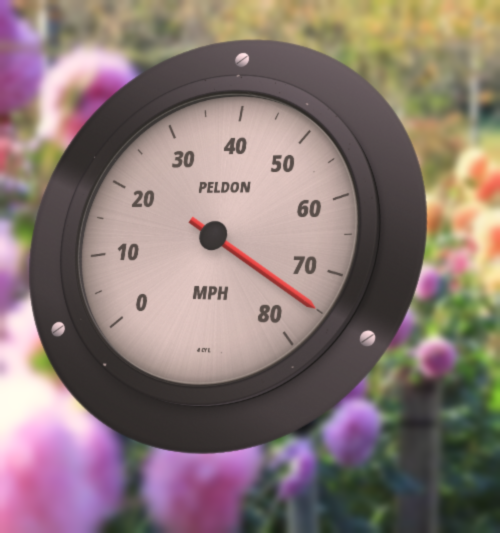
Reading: 75 mph
